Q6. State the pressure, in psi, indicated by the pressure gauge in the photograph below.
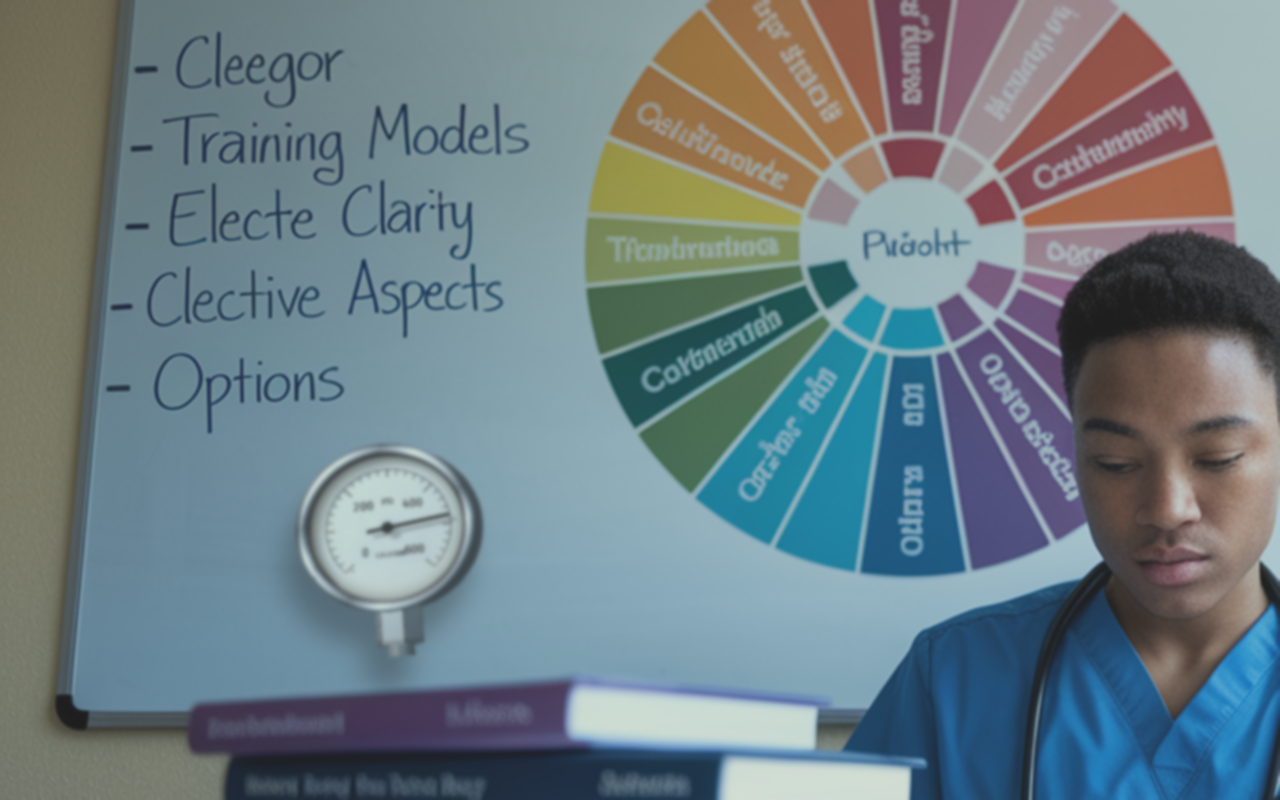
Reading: 480 psi
